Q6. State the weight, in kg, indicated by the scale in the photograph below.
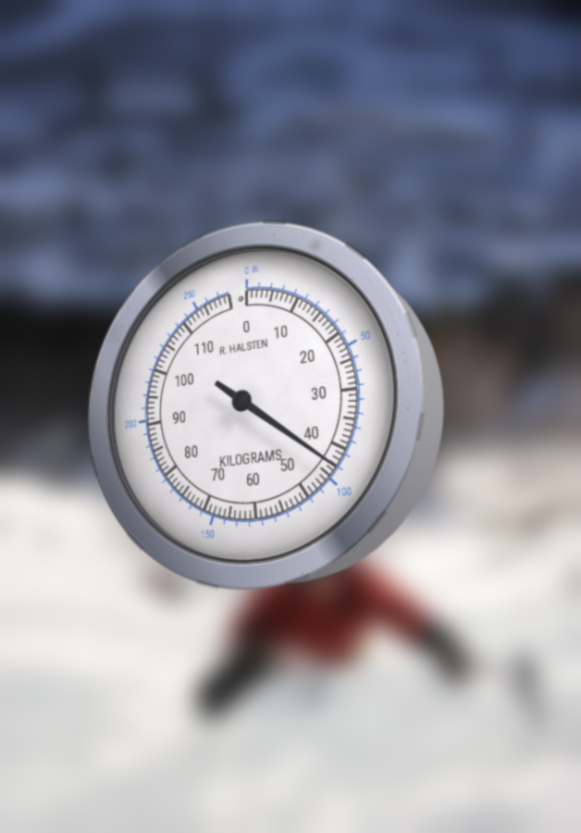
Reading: 43 kg
